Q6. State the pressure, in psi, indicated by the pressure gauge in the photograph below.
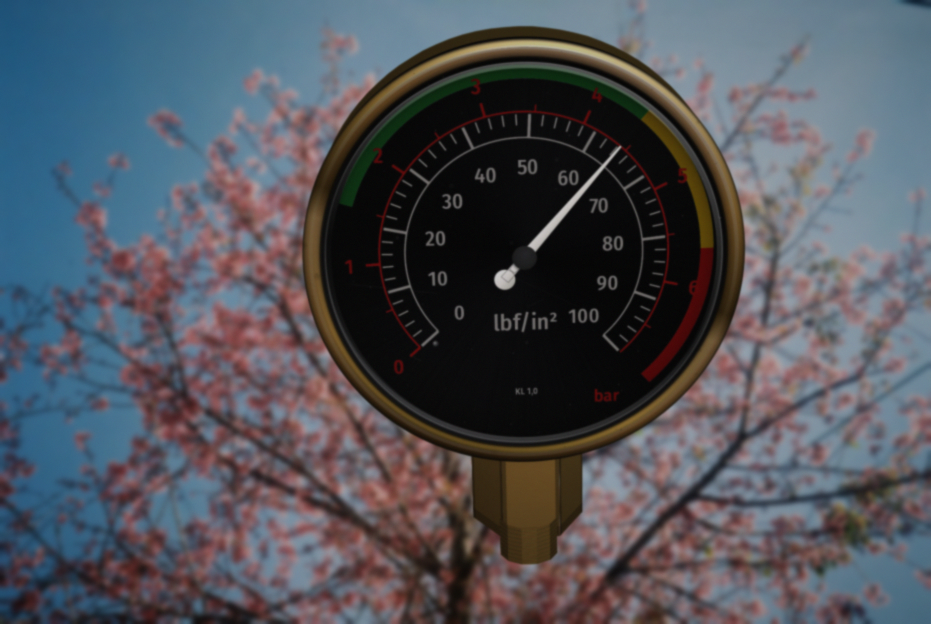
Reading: 64 psi
